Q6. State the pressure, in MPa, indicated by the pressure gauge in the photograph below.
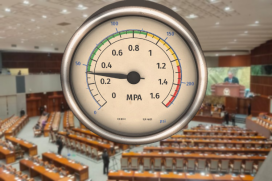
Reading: 0.3 MPa
